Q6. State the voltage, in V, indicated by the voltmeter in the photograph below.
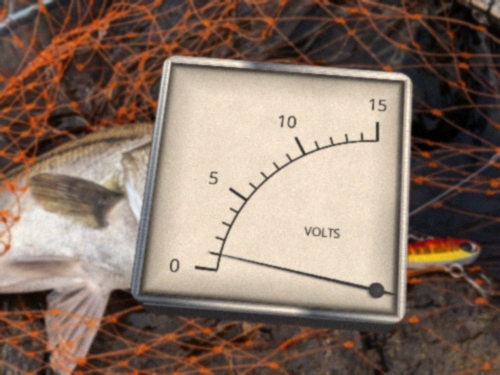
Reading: 1 V
